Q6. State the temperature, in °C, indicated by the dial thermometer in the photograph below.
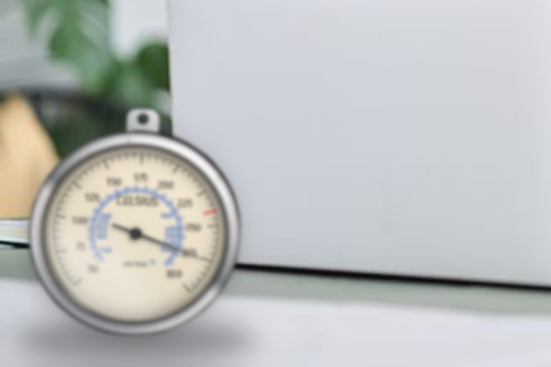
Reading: 275 °C
